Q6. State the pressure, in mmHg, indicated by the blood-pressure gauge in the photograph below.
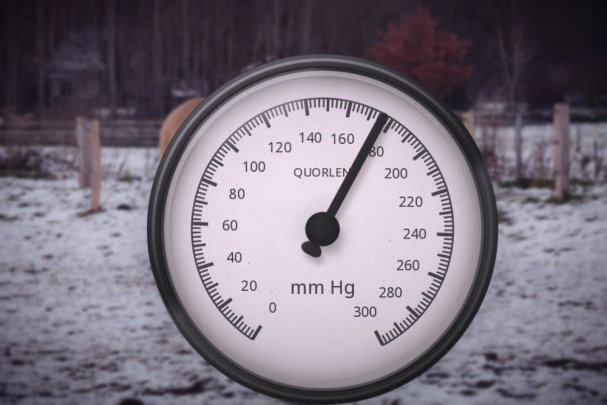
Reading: 176 mmHg
